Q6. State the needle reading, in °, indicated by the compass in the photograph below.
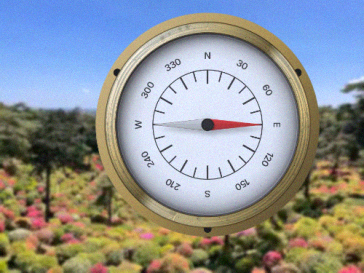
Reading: 90 °
